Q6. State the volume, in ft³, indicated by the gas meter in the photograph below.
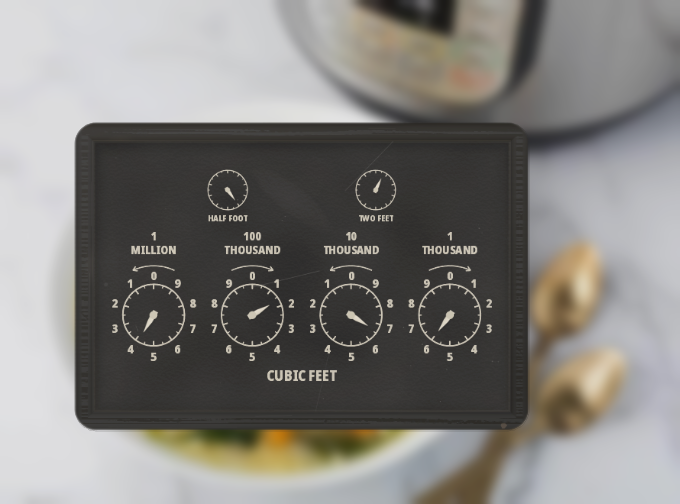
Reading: 416600 ft³
